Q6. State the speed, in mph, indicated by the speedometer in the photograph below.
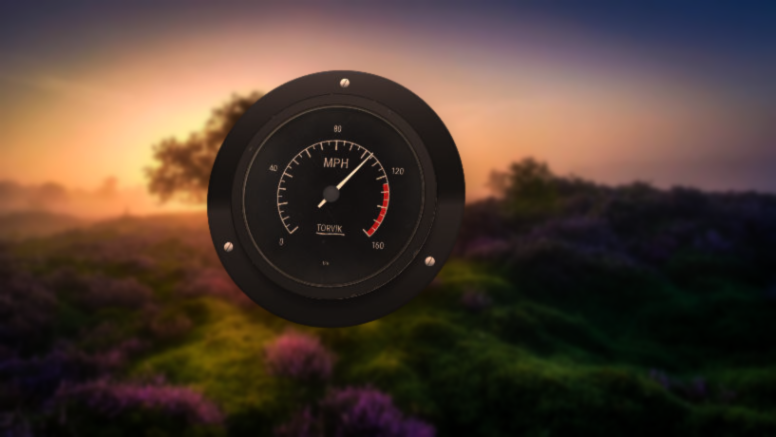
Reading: 105 mph
